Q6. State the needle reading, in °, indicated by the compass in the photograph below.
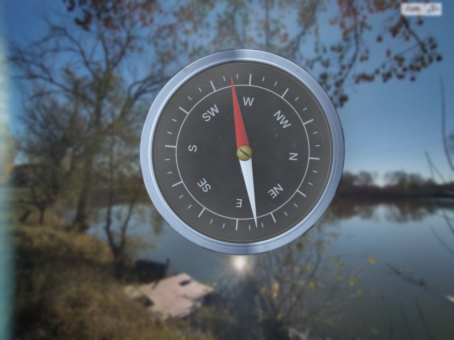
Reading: 255 °
